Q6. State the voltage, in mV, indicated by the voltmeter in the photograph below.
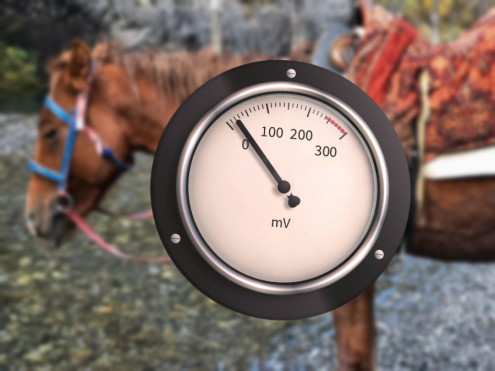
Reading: 20 mV
